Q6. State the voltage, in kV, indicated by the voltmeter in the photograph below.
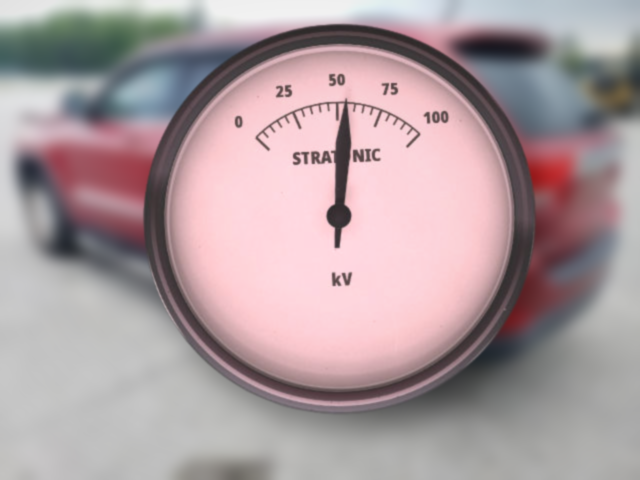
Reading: 55 kV
